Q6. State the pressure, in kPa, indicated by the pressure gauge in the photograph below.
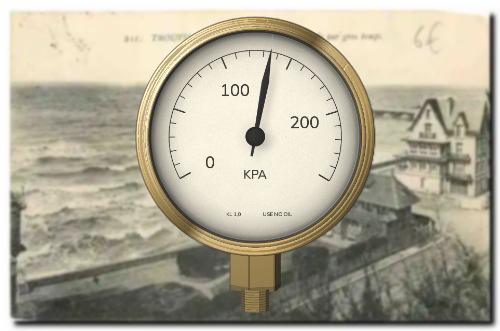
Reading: 135 kPa
